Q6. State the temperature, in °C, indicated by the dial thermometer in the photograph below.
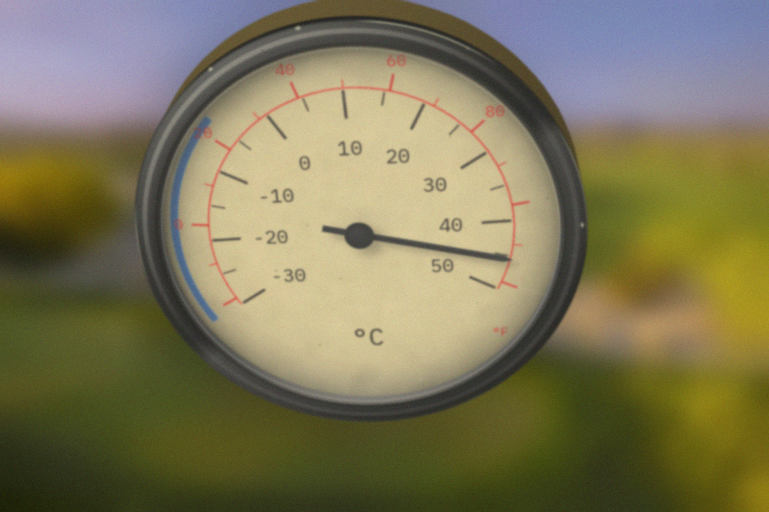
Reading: 45 °C
